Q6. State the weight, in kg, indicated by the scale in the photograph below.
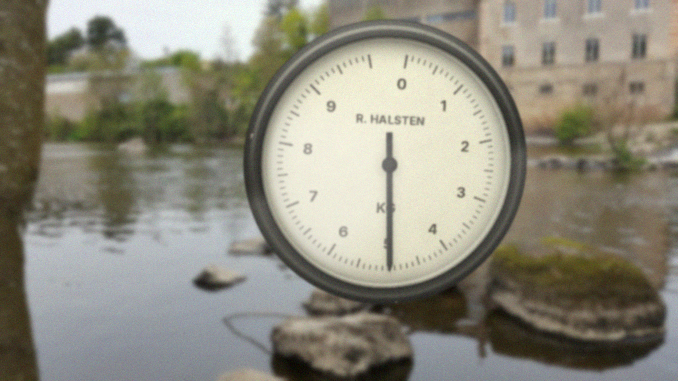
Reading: 5 kg
